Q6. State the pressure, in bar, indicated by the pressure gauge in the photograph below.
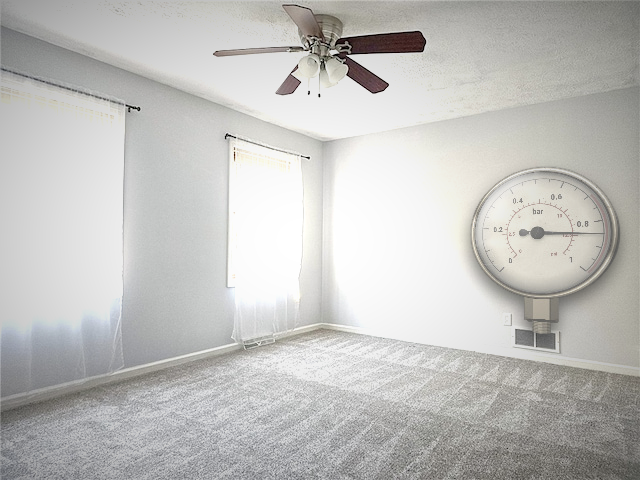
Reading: 0.85 bar
